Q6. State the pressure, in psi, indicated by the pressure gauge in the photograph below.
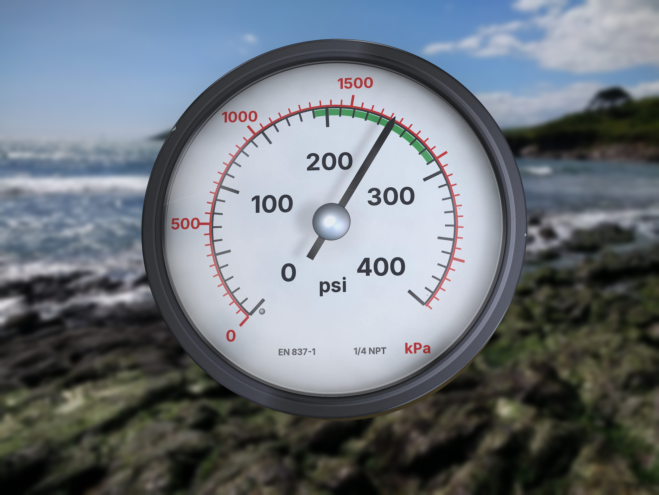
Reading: 250 psi
